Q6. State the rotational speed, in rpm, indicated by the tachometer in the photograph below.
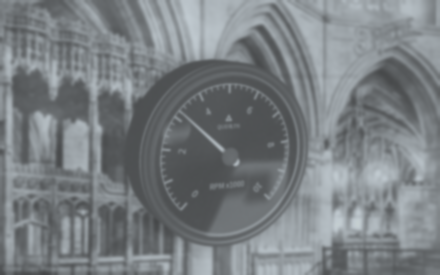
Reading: 3200 rpm
